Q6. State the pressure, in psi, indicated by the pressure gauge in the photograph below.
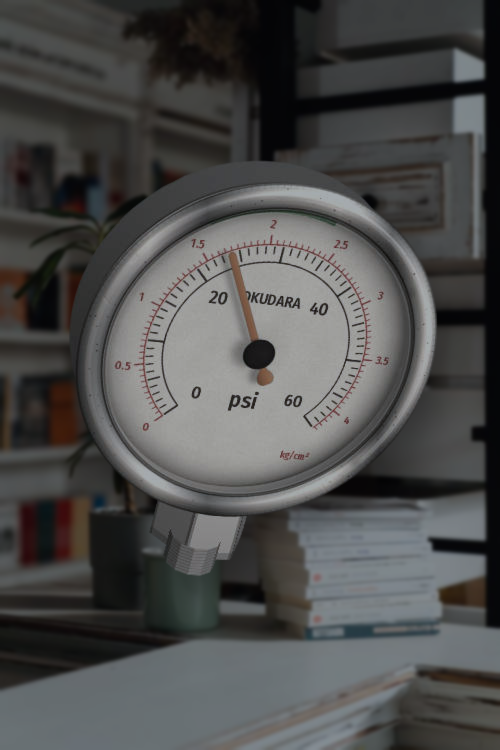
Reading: 24 psi
